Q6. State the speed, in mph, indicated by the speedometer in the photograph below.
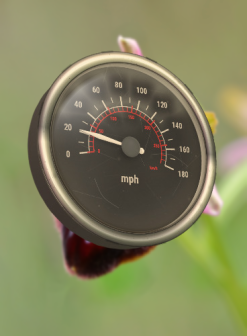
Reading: 20 mph
